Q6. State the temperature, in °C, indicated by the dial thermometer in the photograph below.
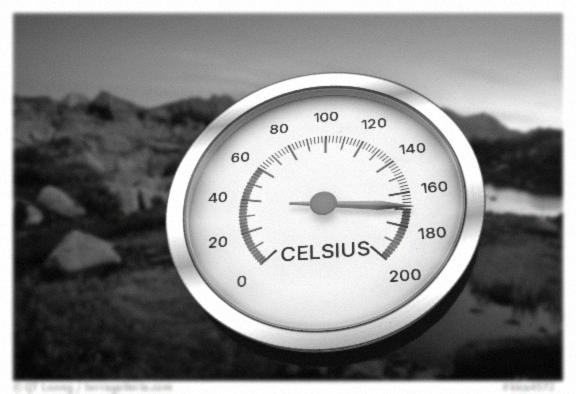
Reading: 170 °C
